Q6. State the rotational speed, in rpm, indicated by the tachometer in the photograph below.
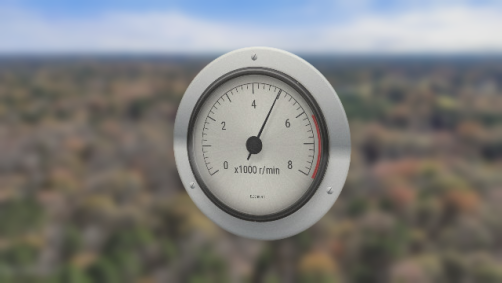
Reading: 5000 rpm
